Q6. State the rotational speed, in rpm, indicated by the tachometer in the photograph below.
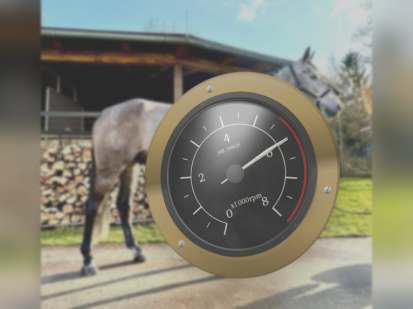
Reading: 6000 rpm
